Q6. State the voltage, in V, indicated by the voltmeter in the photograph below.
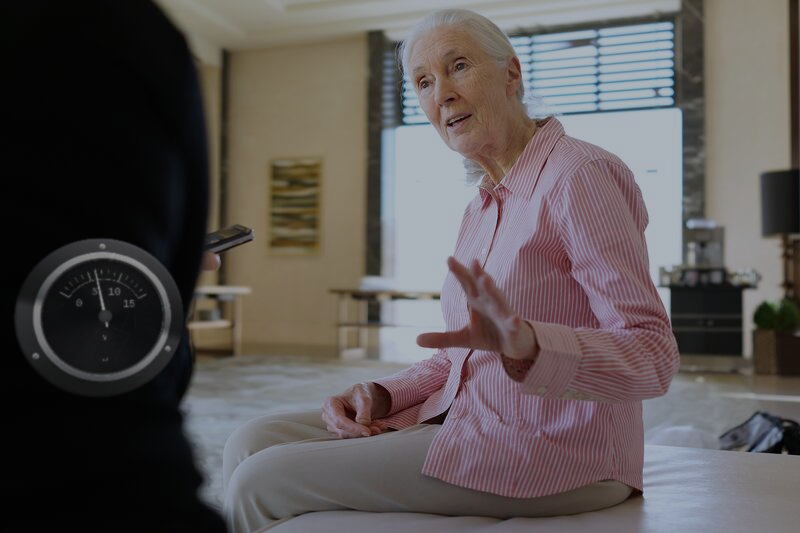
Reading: 6 V
